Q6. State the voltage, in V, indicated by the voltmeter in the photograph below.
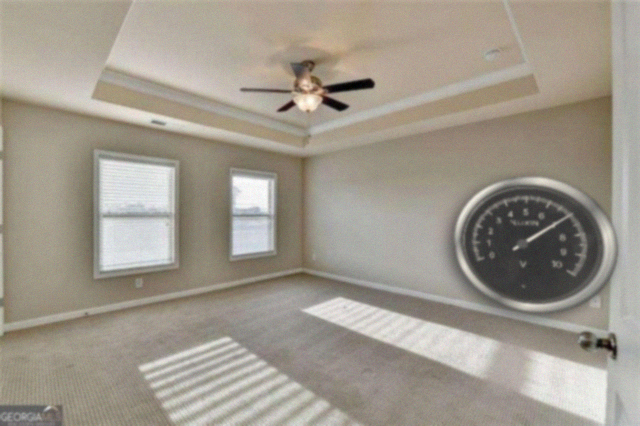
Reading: 7 V
